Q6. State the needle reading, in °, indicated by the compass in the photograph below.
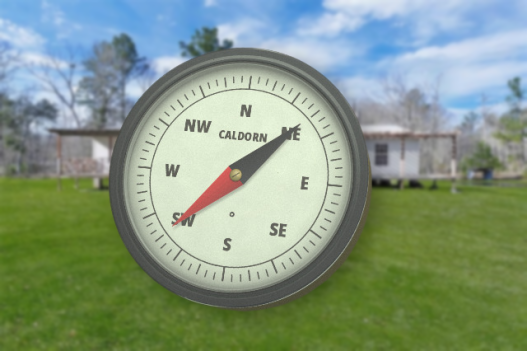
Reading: 225 °
